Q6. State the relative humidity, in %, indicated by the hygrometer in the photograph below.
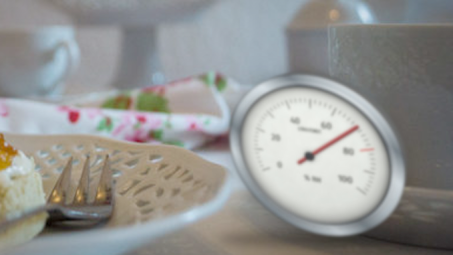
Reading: 70 %
